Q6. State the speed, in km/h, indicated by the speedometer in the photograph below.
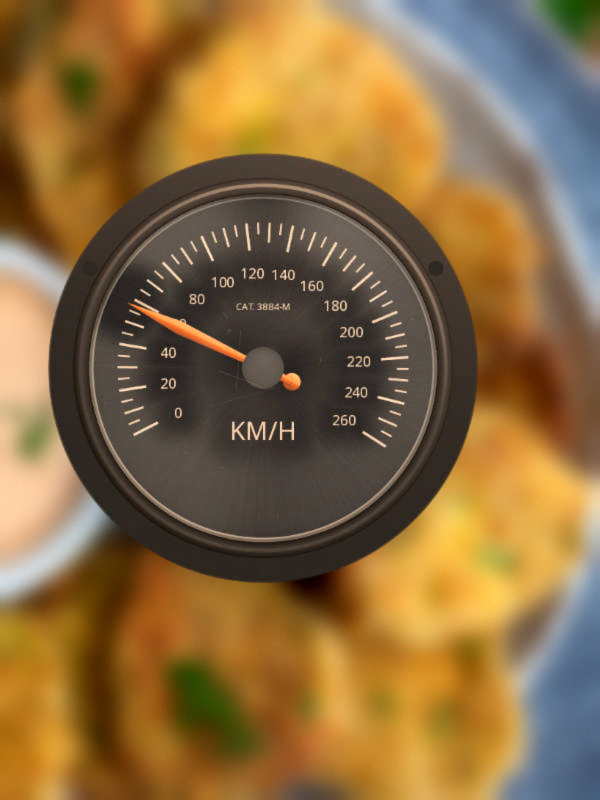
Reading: 57.5 km/h
